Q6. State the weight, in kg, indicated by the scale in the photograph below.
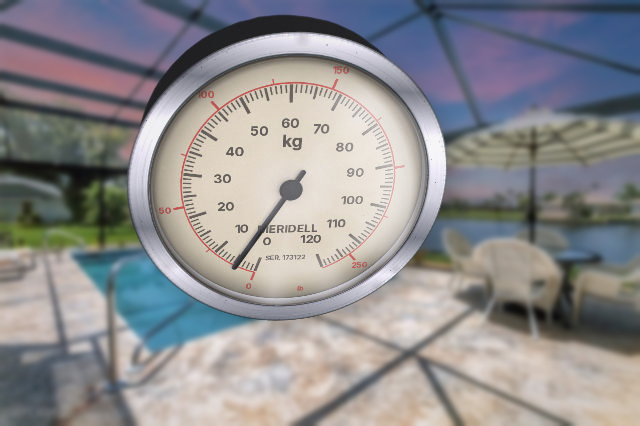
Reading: 5 kg
